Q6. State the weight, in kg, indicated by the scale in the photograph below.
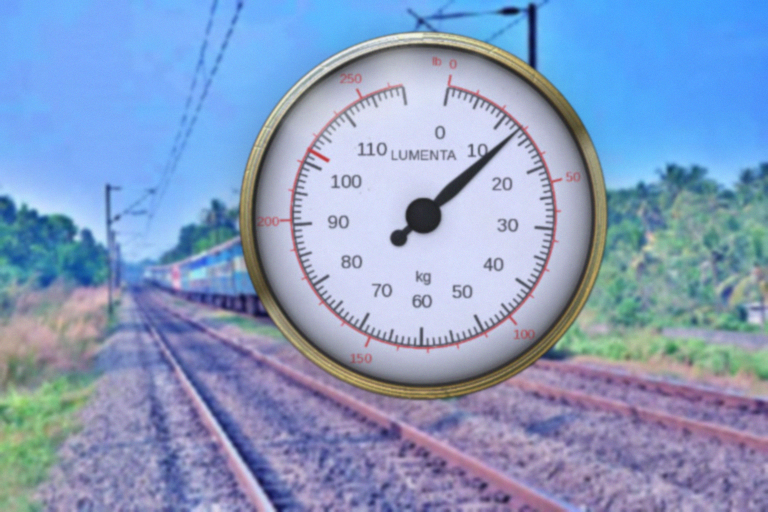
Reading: 13 kg
